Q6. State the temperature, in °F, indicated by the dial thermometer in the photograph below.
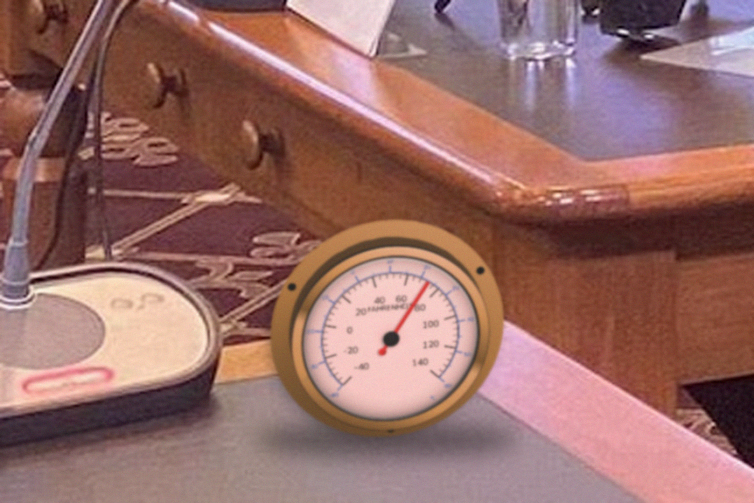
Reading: 72 °F
